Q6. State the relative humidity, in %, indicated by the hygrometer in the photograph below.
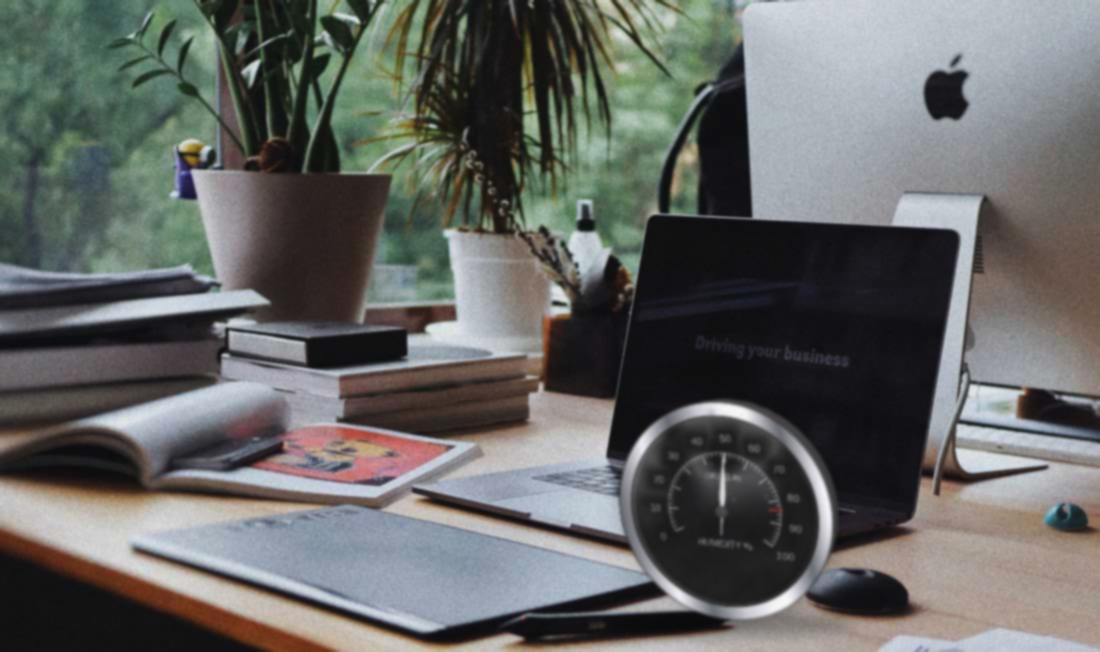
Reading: 50 %
